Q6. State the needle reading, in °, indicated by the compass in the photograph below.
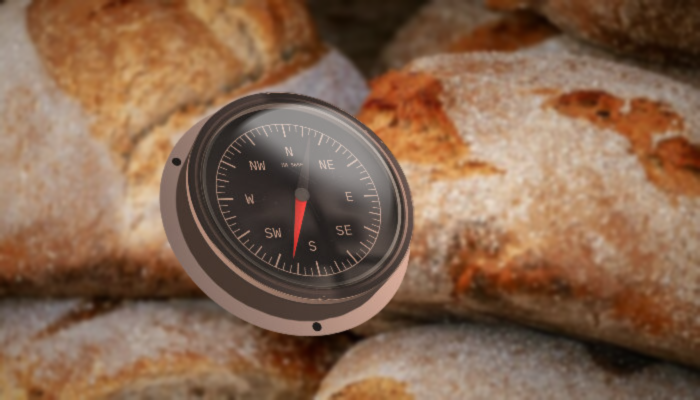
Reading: 200 °
